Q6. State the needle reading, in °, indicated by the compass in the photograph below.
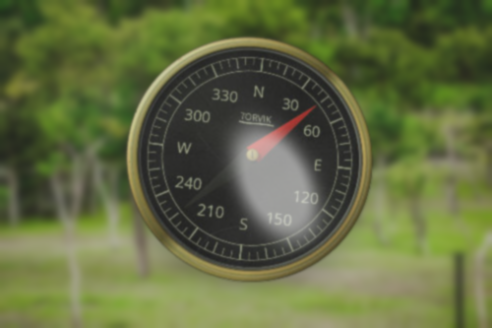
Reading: 45 °
